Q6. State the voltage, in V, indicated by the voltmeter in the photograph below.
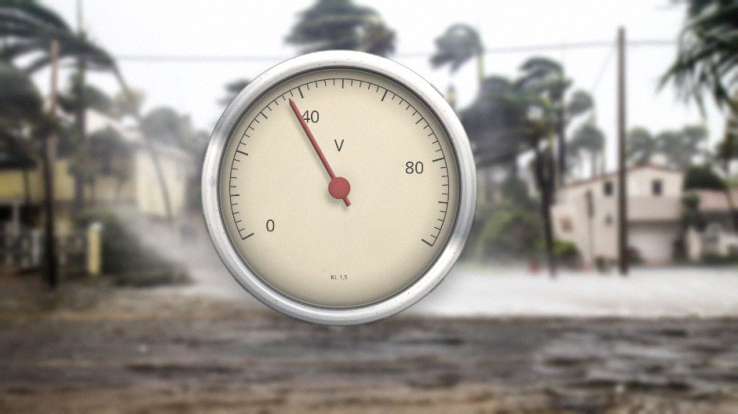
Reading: 37 V
